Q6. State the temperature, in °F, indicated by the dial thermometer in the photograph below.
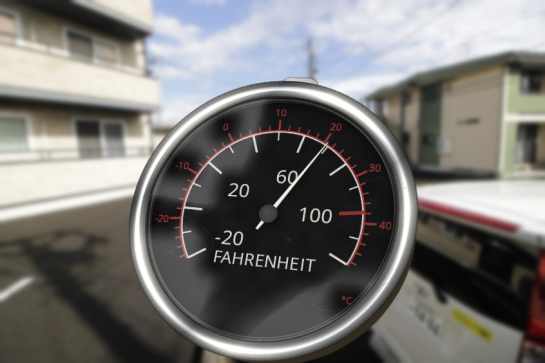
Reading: 70 °F
